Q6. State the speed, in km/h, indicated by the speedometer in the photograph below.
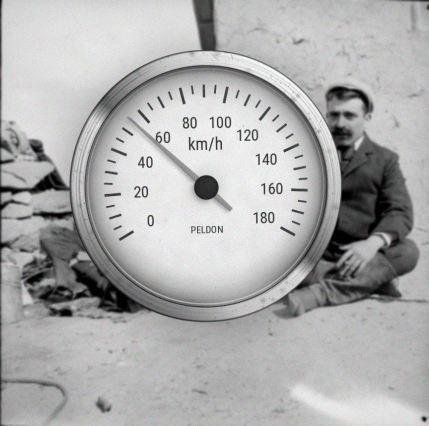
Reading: 55 km/h
